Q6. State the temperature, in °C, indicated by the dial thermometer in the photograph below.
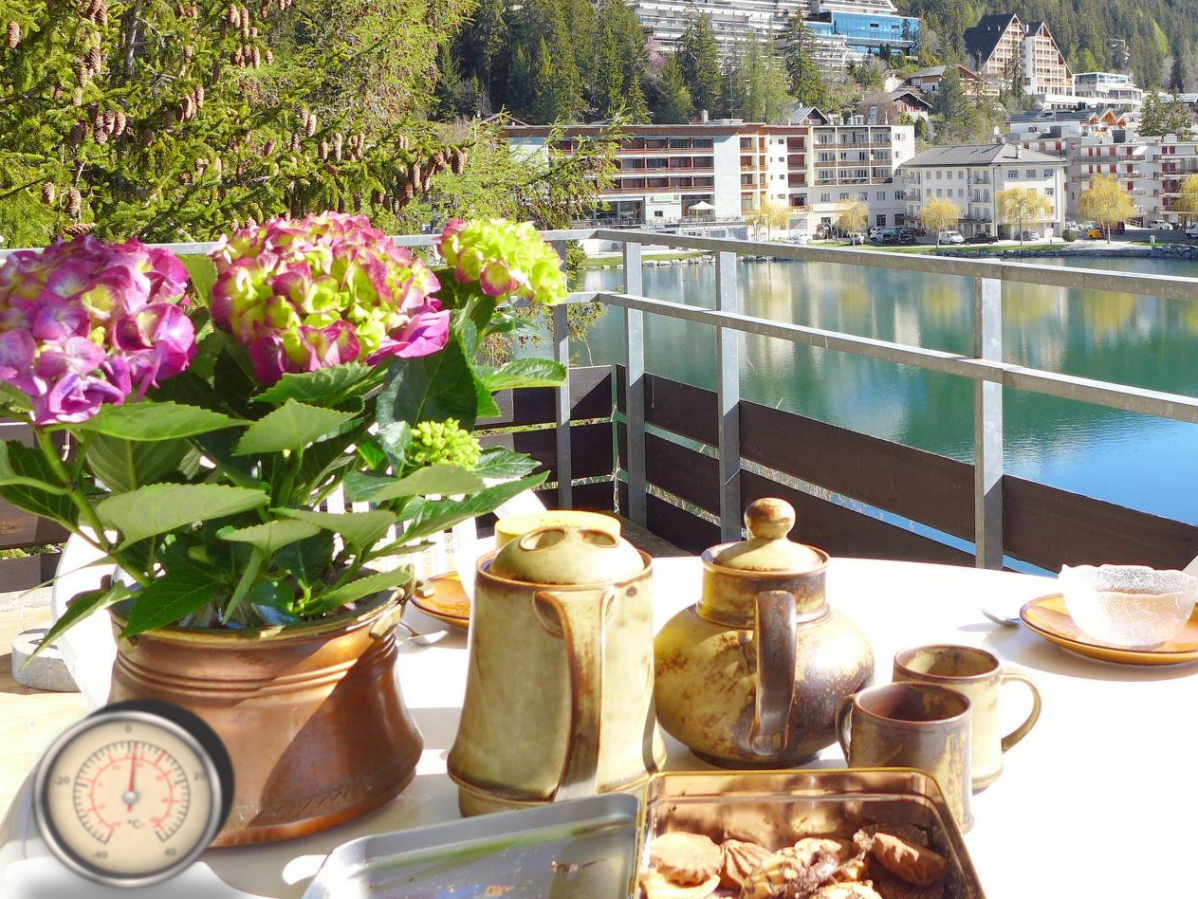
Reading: 2 °C
